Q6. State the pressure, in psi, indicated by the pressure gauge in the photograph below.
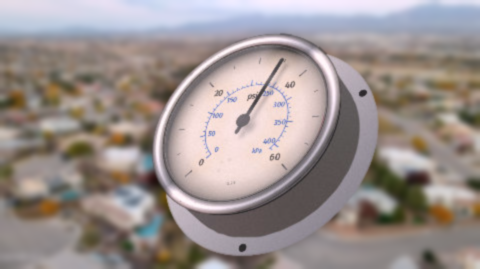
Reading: 35 psi
